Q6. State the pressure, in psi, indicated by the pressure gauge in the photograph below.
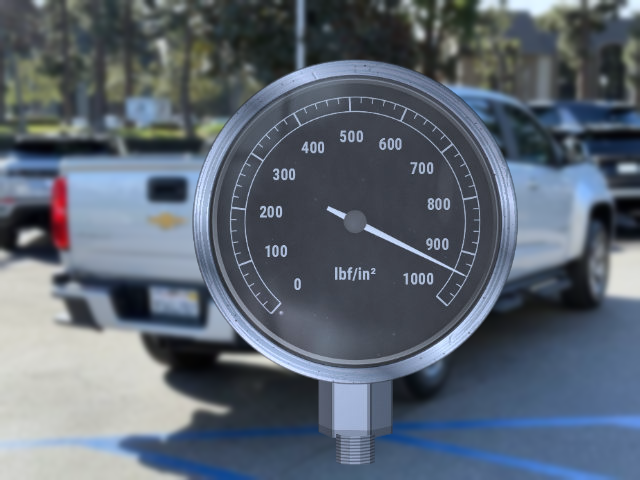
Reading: 940 psi
